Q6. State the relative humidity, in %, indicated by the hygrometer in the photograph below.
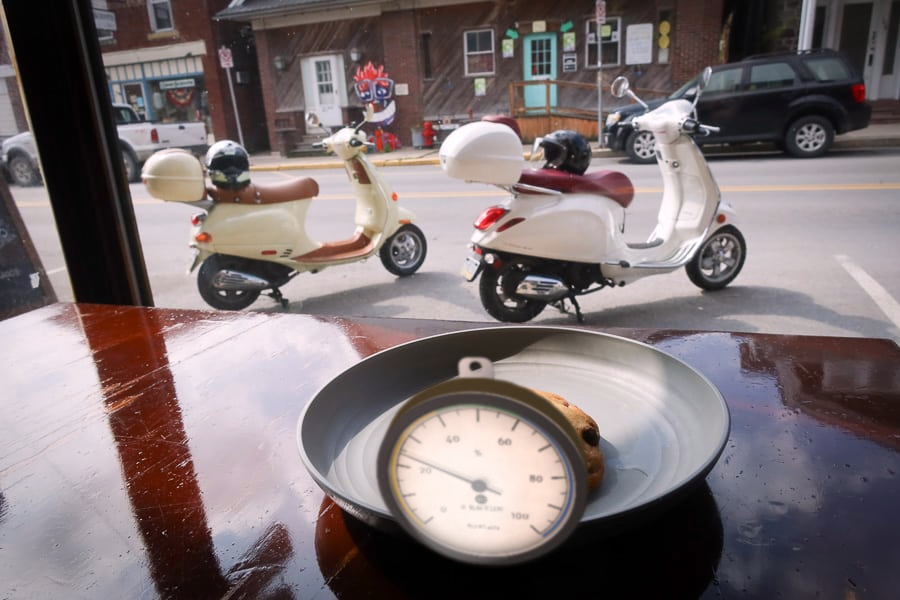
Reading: 25 %
